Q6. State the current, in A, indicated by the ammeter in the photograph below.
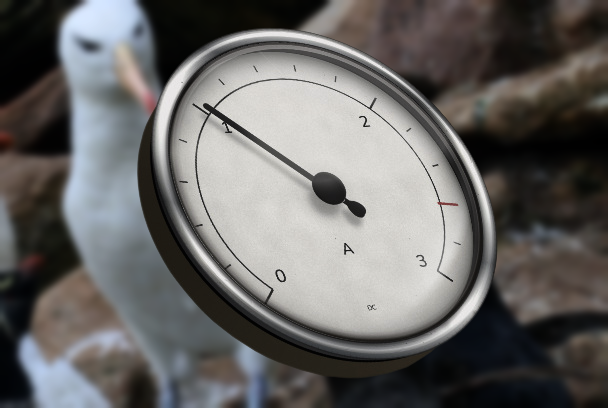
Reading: 1 A
